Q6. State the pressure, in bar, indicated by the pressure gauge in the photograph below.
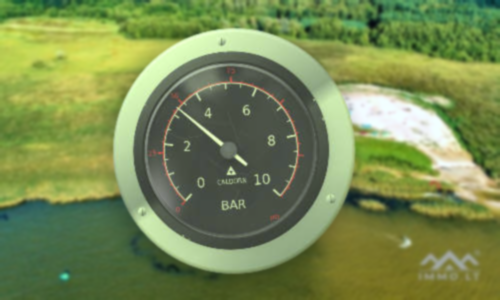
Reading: 3.25 bar
